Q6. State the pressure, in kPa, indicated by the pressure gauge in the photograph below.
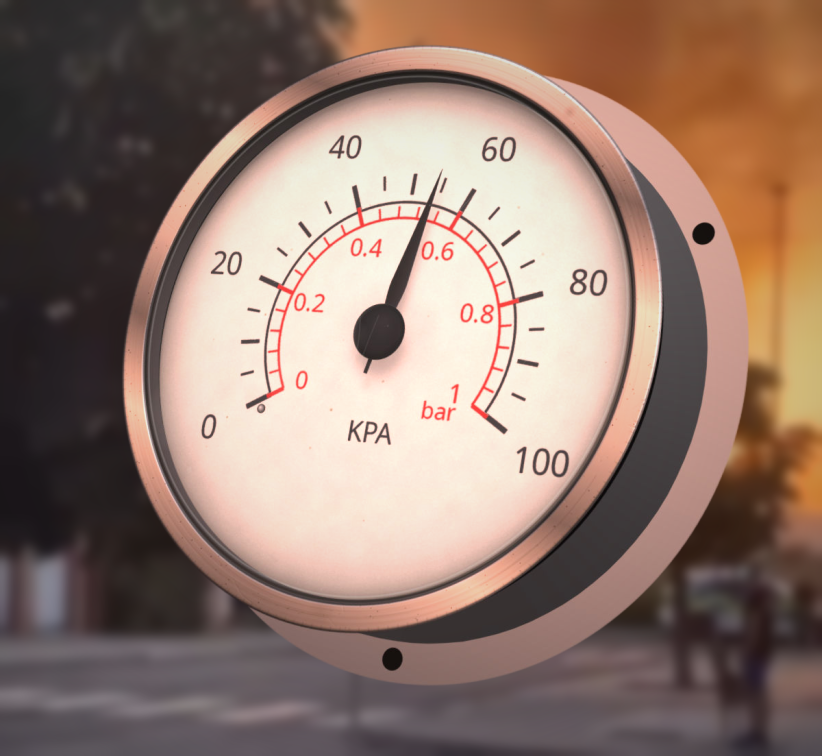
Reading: 55 kPa
